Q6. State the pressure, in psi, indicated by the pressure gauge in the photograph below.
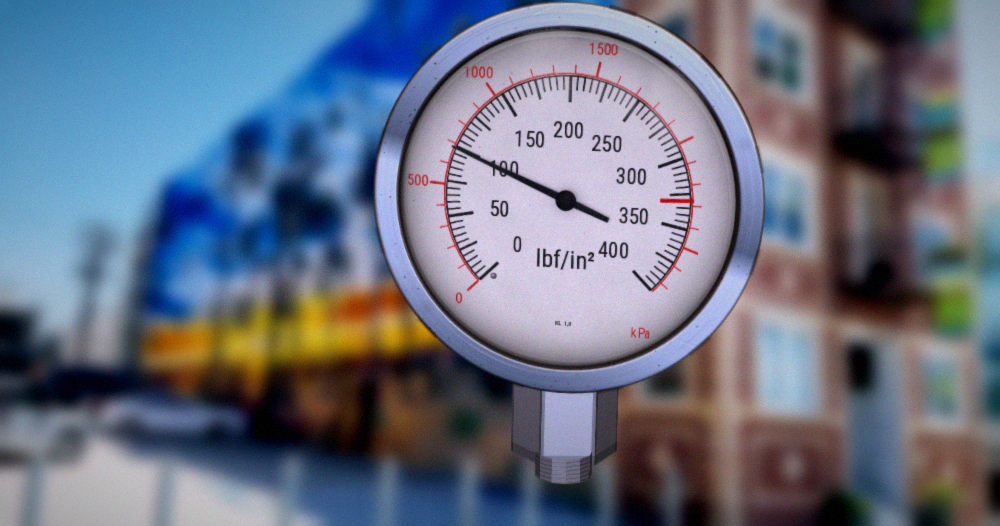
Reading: 100 psi
